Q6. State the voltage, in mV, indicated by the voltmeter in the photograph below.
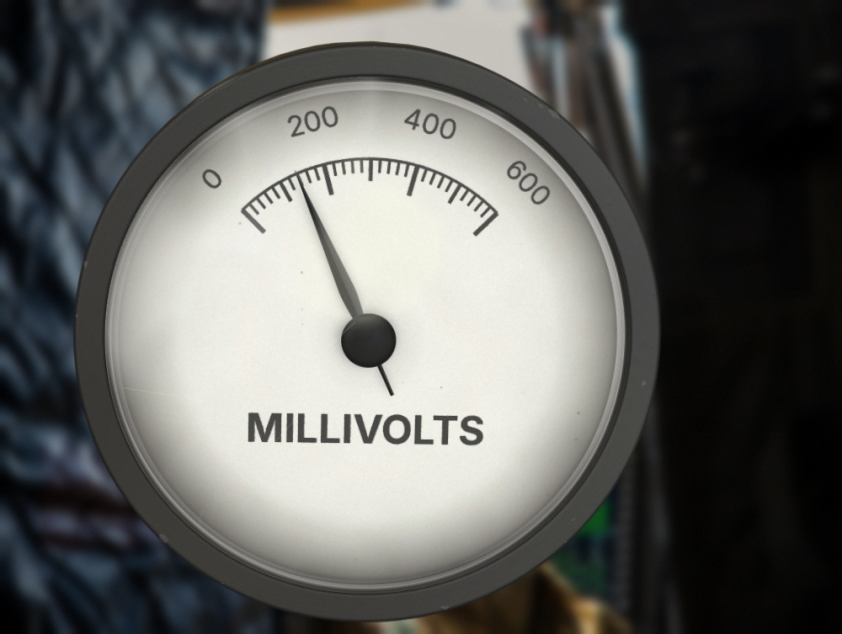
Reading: 140 mV
